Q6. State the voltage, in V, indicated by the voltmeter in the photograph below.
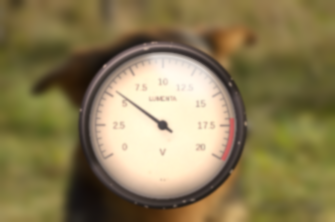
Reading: 5.5 V
